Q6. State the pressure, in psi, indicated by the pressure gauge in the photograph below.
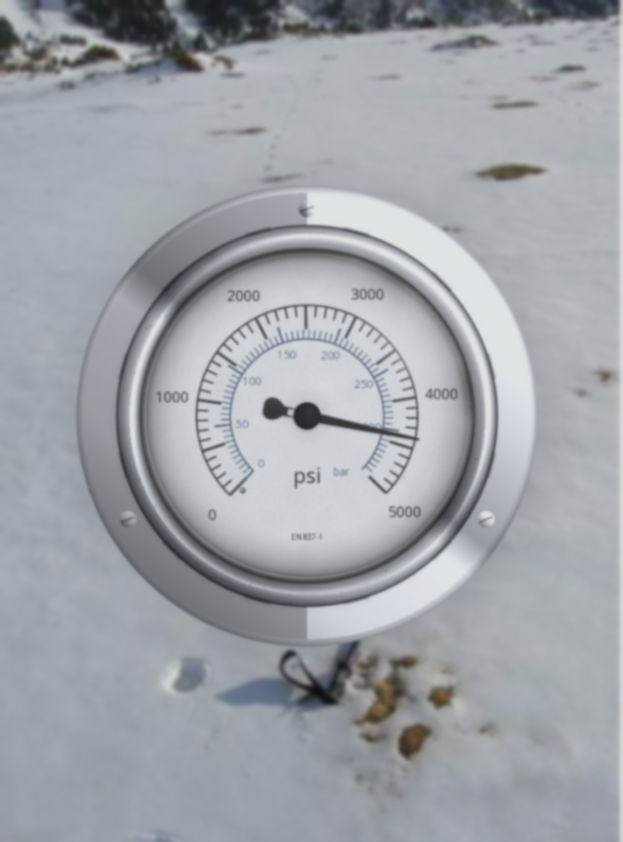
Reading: 4400 psi
